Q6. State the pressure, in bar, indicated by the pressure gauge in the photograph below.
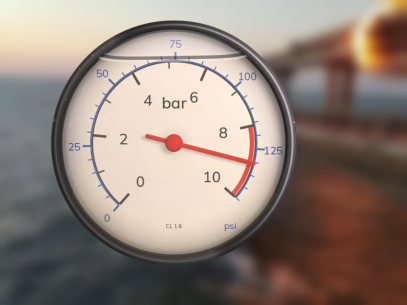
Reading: 9 bar
